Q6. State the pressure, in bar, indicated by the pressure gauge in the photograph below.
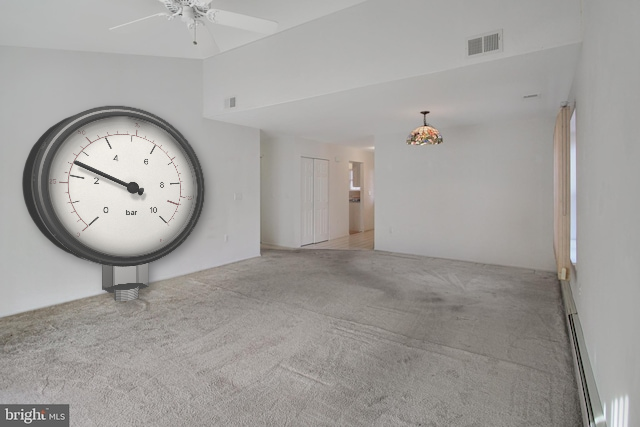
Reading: 2.5 bar
